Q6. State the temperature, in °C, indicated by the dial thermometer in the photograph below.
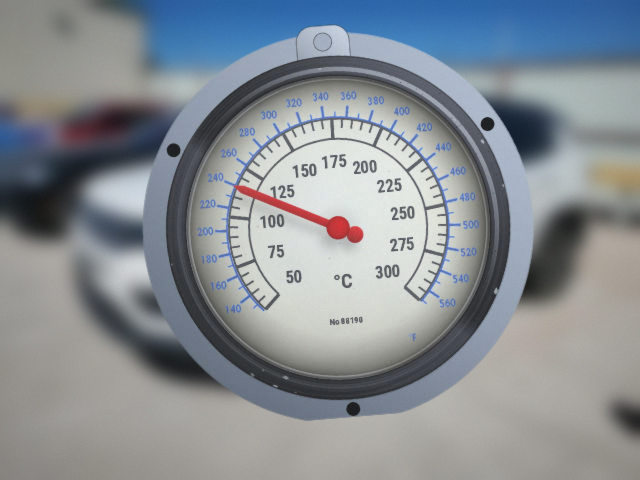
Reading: 115 °C
